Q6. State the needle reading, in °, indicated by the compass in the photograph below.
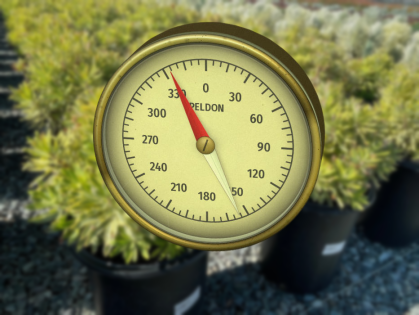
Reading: 335 °
